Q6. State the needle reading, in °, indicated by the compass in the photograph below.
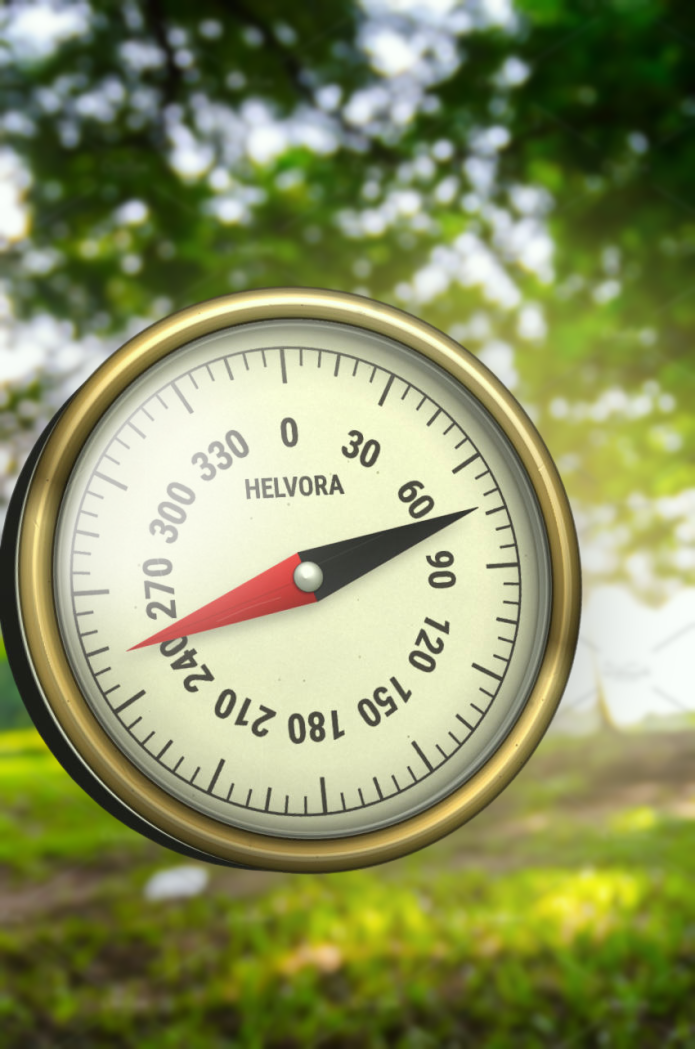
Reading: 252.5 °
